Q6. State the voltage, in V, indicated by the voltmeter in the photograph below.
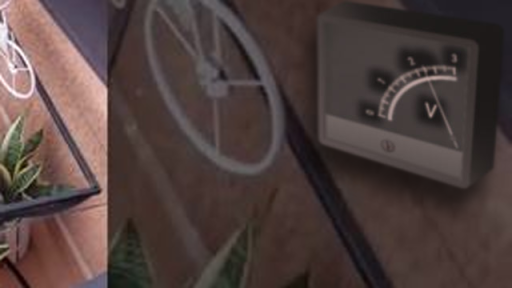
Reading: 2.25 V
